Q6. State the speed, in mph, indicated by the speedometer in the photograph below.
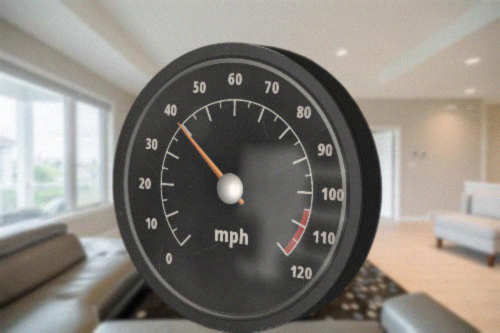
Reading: 40 mph
